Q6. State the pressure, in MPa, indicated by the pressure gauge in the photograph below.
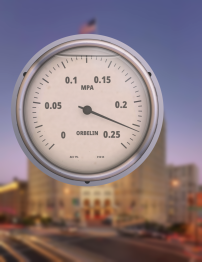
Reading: 0.23 MPa
